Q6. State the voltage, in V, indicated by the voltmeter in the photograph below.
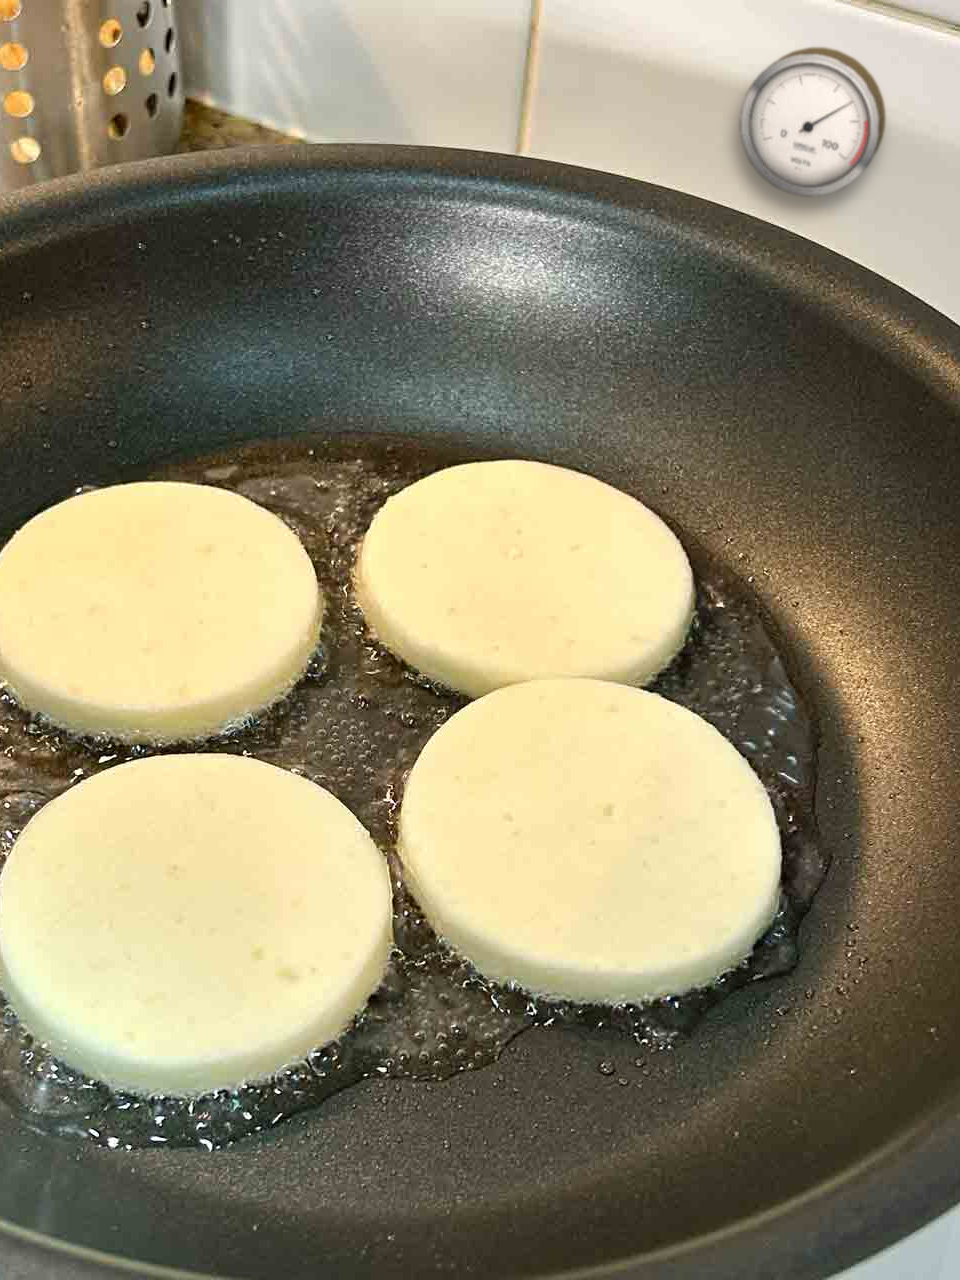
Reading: 70 V
